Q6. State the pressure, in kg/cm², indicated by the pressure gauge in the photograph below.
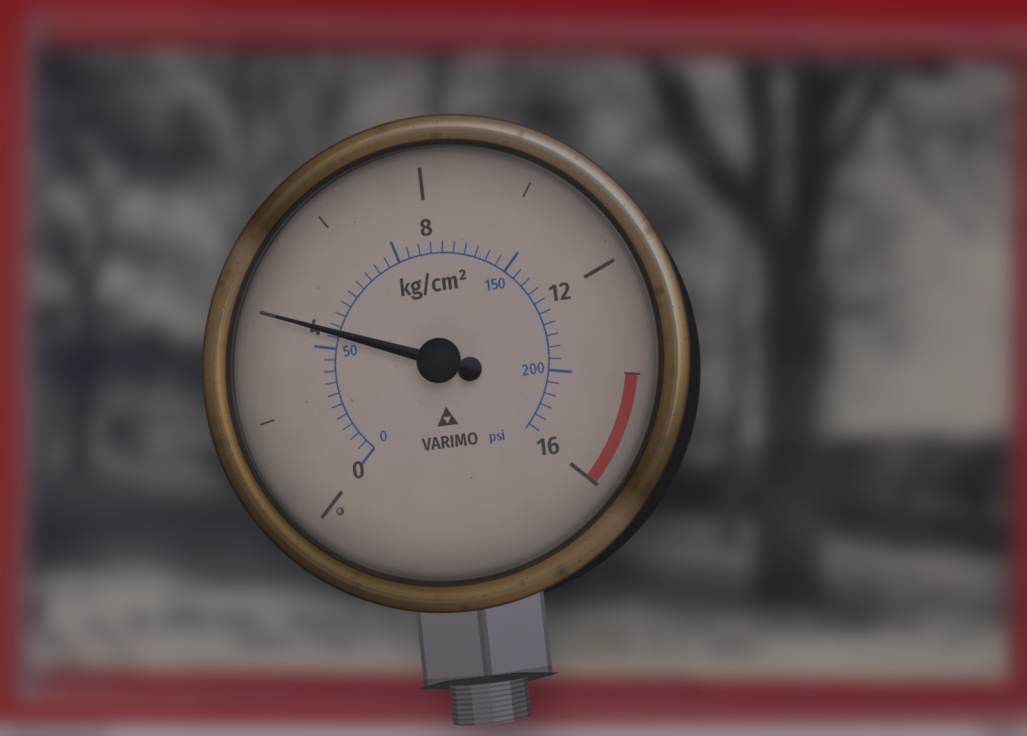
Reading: 4 kg/cm²
